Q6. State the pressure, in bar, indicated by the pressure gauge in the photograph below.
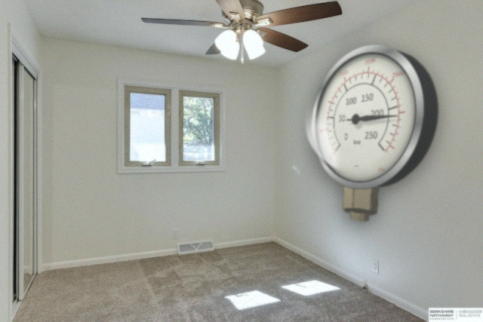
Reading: 210 bar
